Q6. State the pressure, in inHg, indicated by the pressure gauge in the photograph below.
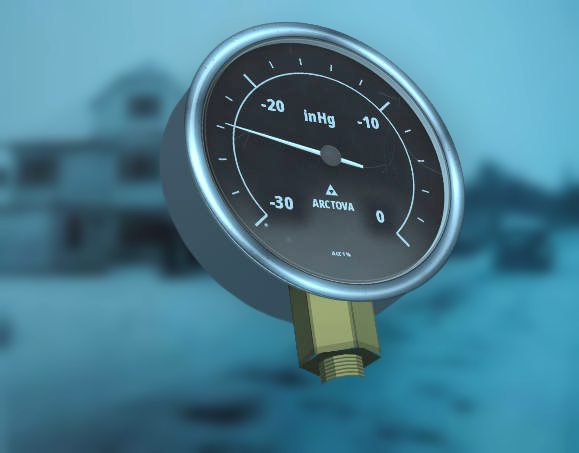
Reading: -24 inHg
